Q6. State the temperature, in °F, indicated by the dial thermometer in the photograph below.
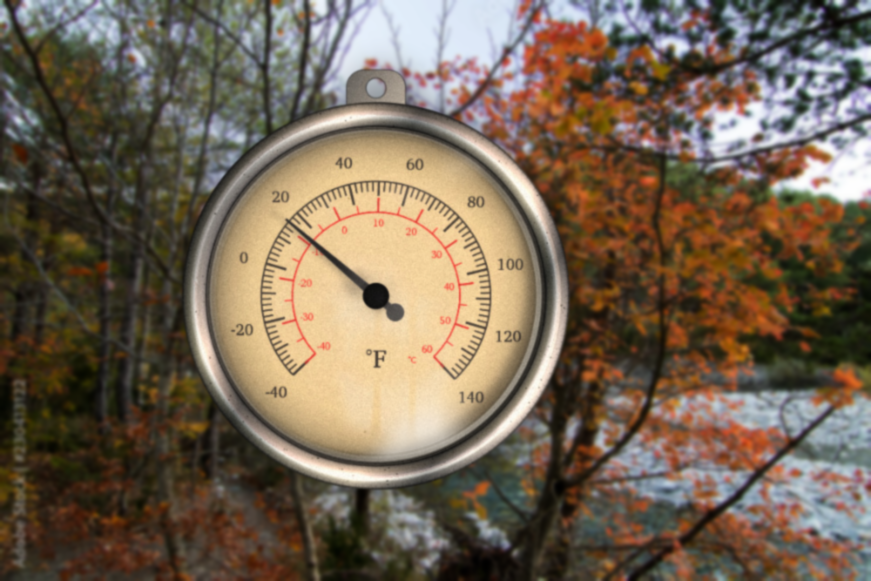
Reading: 16 °F
